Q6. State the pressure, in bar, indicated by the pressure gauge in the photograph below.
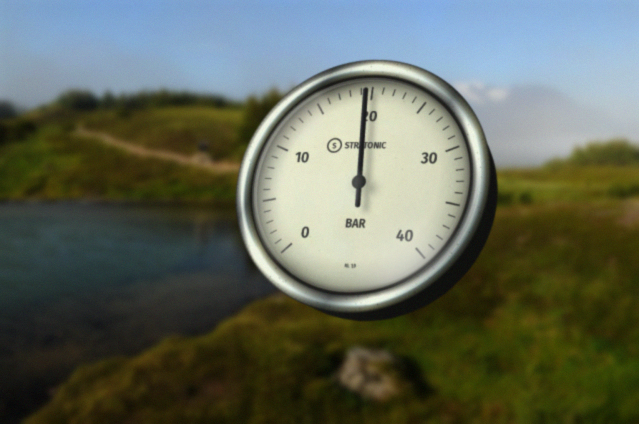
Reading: 19.5 bar
